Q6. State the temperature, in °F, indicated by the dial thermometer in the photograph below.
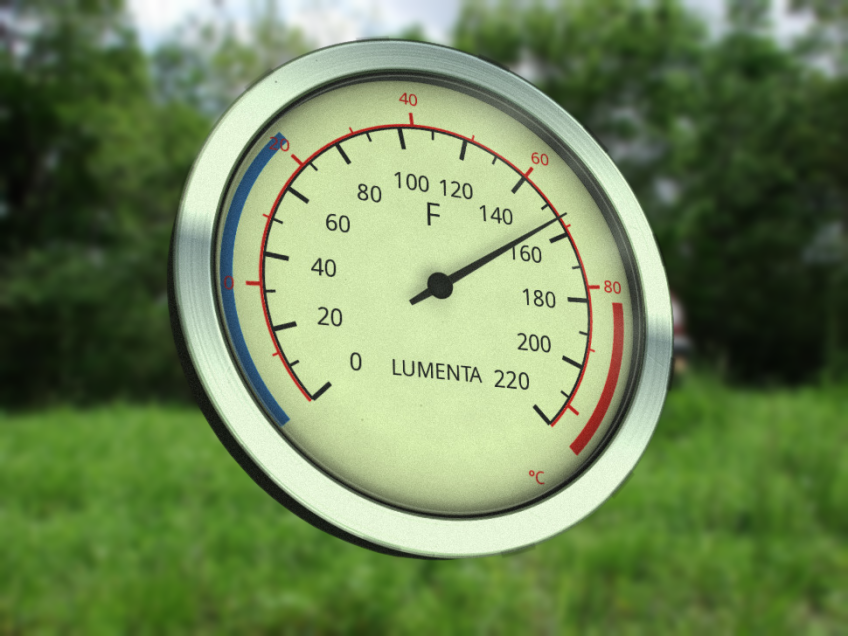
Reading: 155 °F
